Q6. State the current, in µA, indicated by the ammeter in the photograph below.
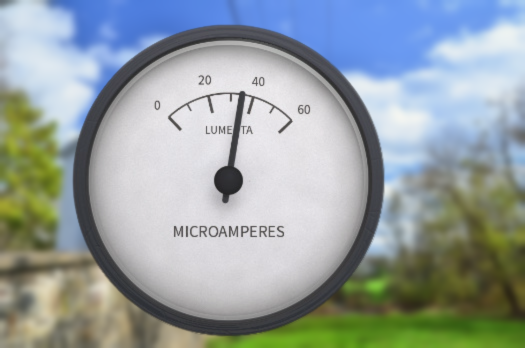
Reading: 35 µA
